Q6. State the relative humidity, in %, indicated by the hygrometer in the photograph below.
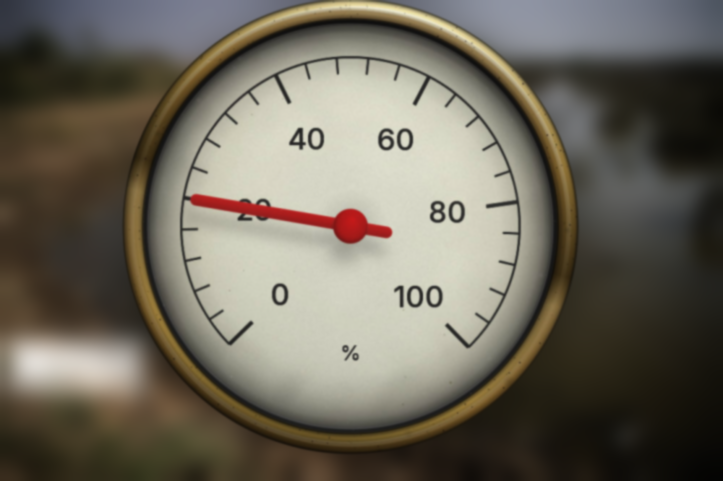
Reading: 20 %
